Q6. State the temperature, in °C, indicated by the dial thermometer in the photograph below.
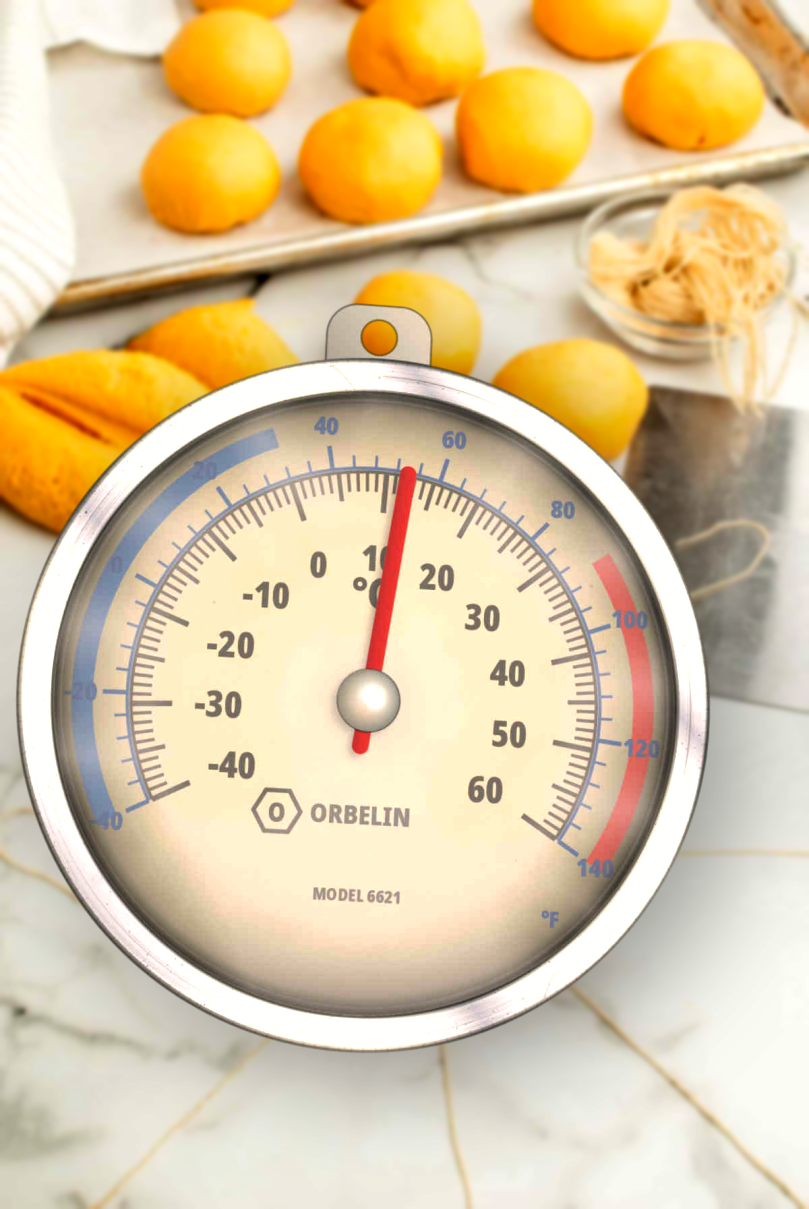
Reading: 12 °C
